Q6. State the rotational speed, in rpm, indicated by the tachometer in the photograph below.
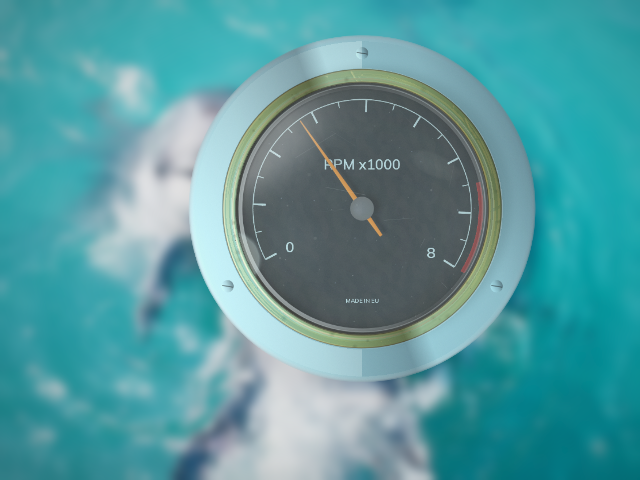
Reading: 2750 rpm
